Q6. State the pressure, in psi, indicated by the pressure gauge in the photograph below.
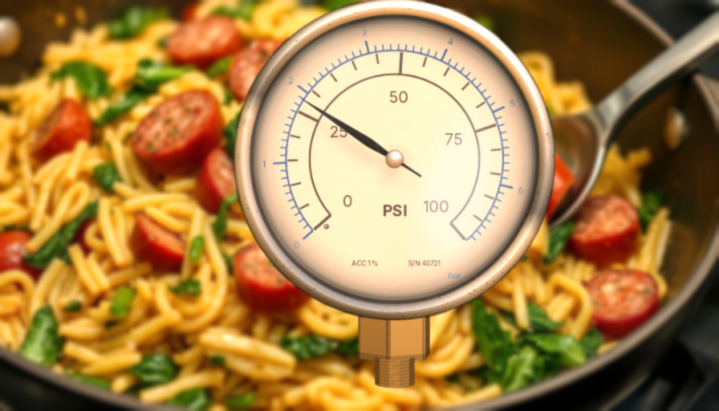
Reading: 27.5 psi
